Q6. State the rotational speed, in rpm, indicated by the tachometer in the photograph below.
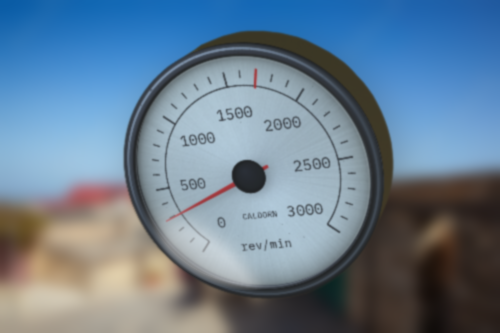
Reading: 300 rpm
